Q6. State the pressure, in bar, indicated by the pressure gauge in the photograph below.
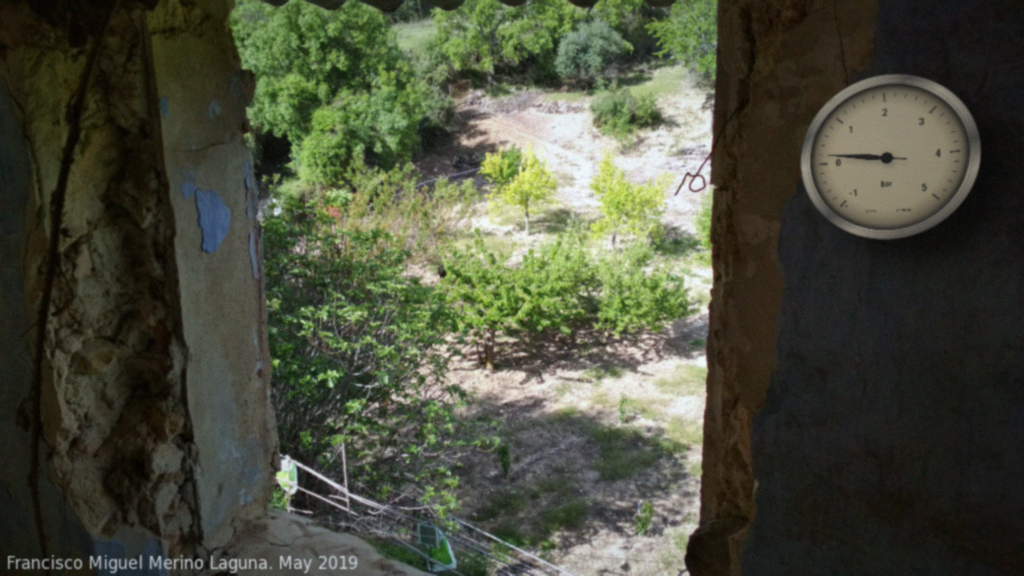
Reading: 0.2 bar
